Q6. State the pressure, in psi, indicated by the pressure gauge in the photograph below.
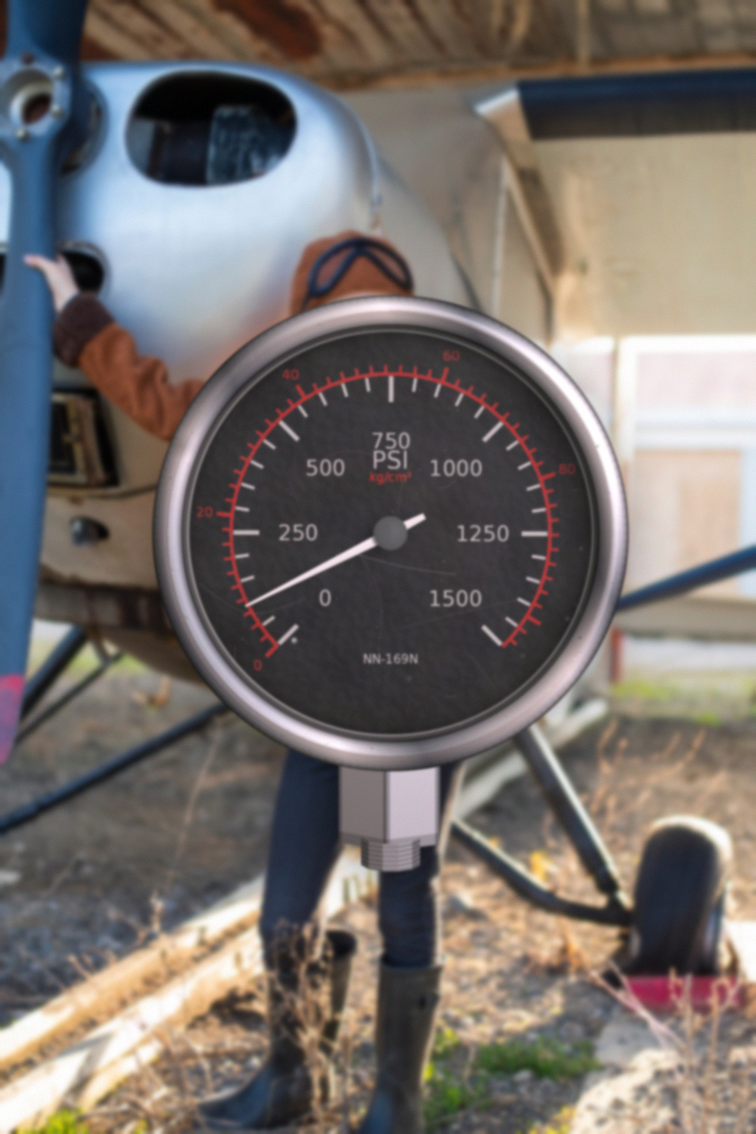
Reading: 100 psi
